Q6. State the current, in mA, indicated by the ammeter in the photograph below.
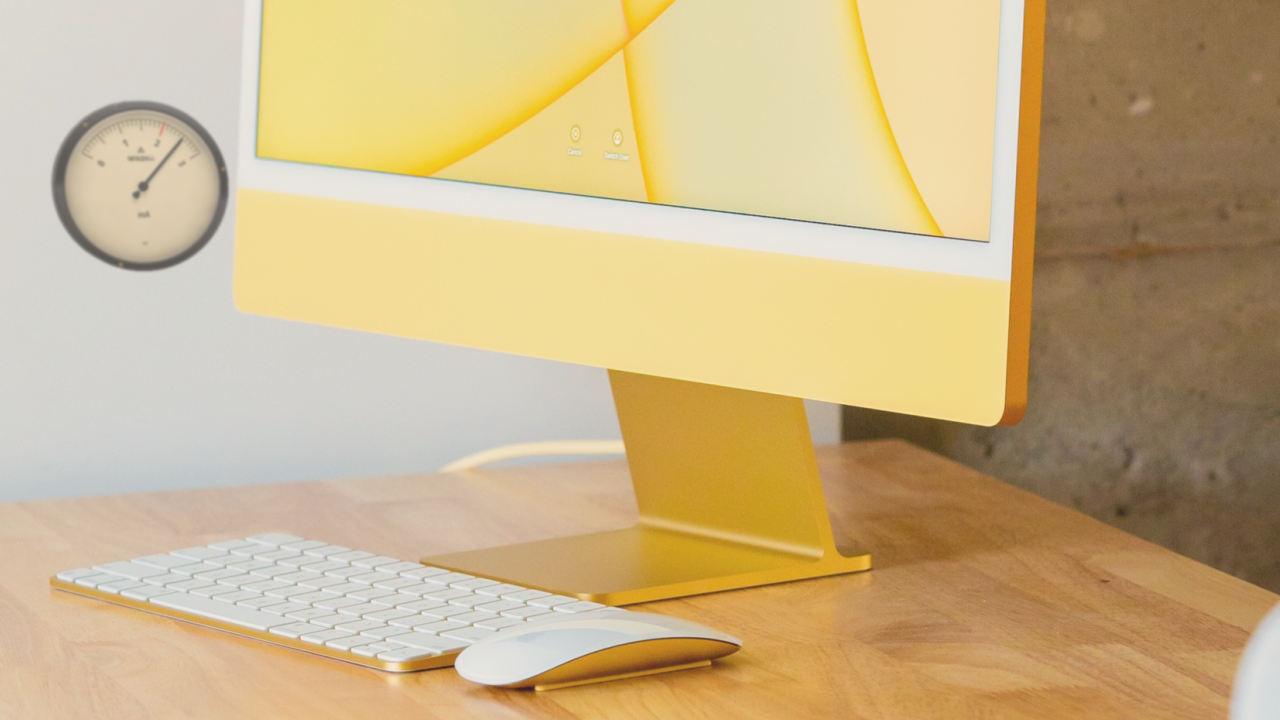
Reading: 2.5 mA
